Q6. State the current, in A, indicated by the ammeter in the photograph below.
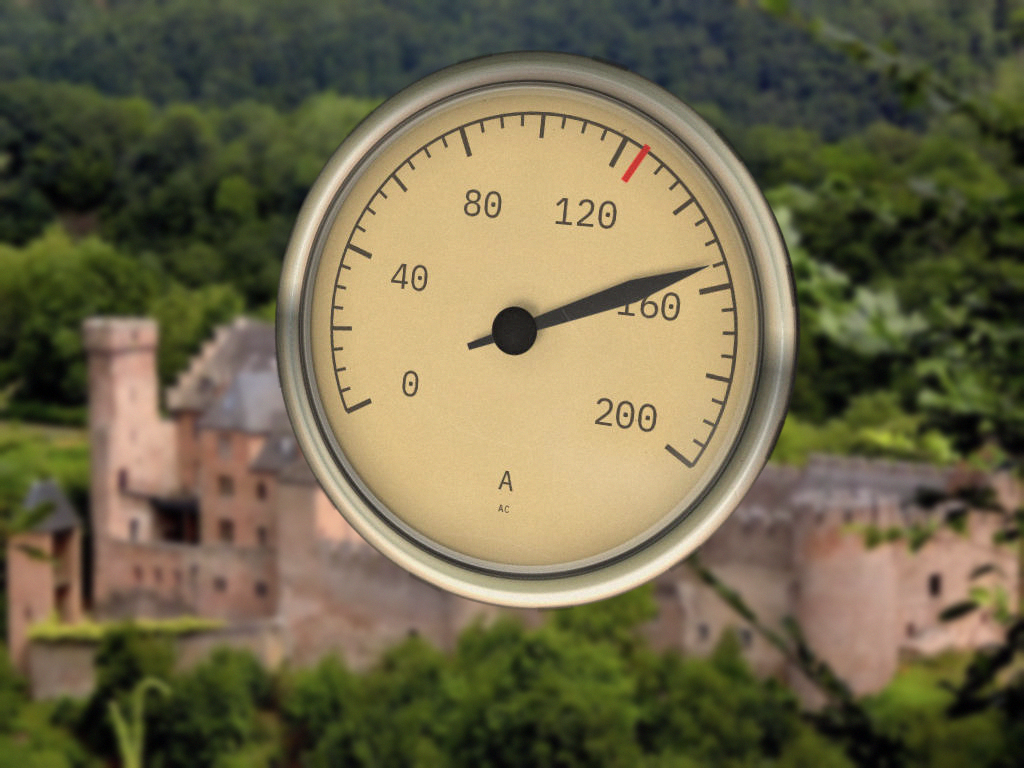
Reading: 155 A
